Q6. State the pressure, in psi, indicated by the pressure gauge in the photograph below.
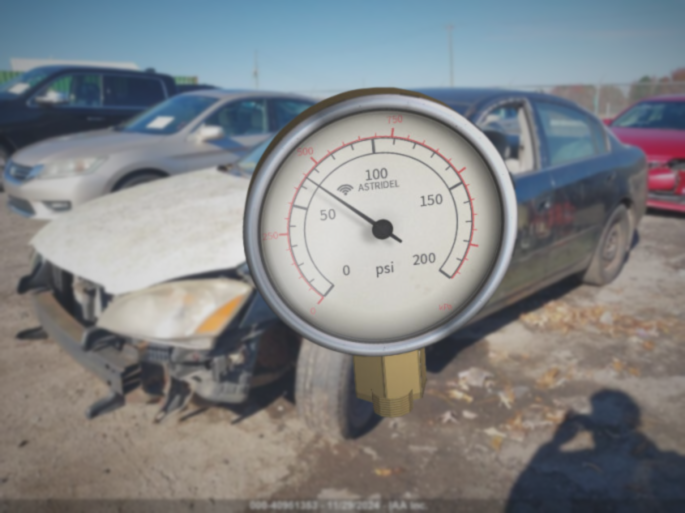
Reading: 65 psi
